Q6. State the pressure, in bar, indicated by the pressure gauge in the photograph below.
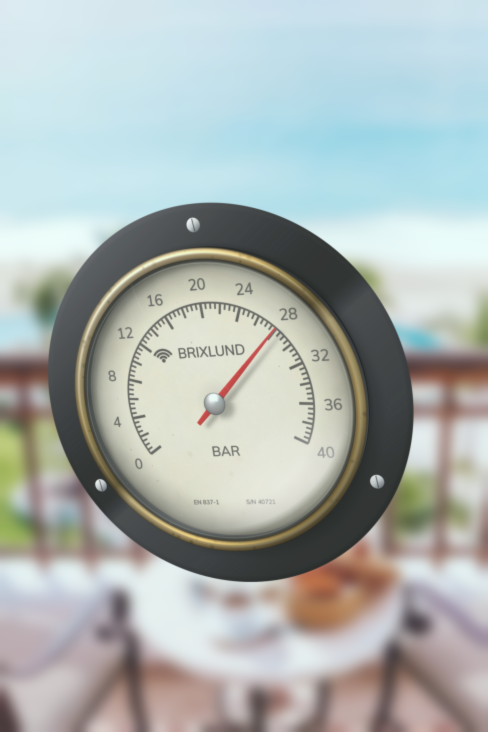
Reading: 28 bar
